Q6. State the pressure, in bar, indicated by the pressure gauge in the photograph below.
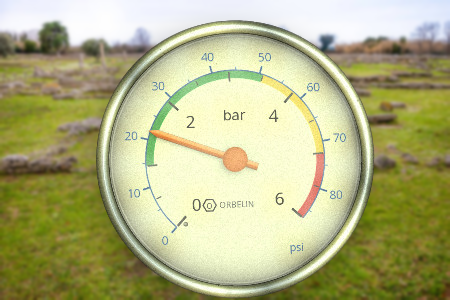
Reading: 1.5 bar
